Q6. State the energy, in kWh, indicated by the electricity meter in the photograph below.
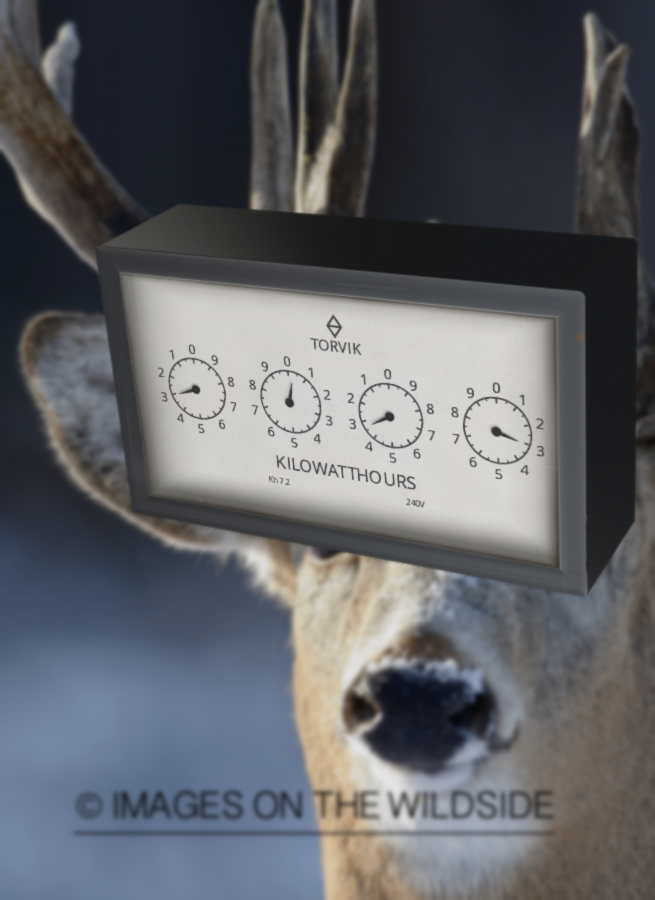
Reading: 3033 kWh
